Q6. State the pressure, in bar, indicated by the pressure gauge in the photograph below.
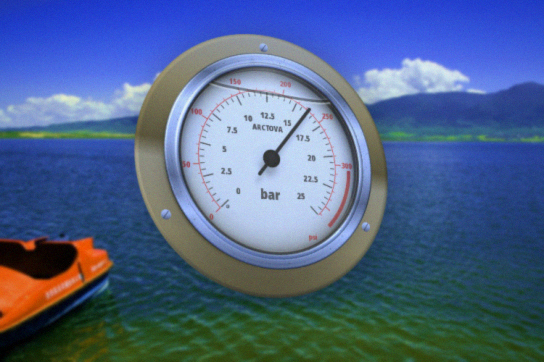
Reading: 16 bar
